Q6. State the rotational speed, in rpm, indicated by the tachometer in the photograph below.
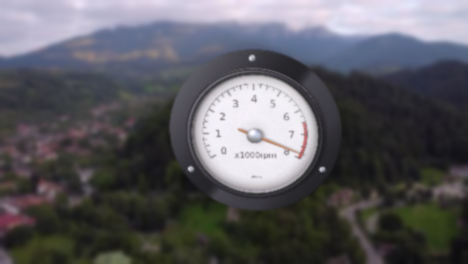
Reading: 7750 rpm
